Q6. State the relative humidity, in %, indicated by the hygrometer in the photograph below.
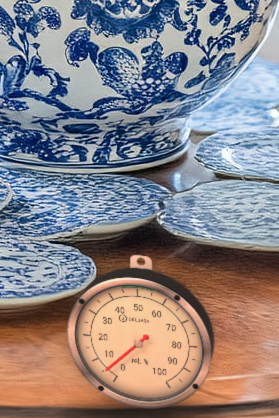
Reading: 5 %
